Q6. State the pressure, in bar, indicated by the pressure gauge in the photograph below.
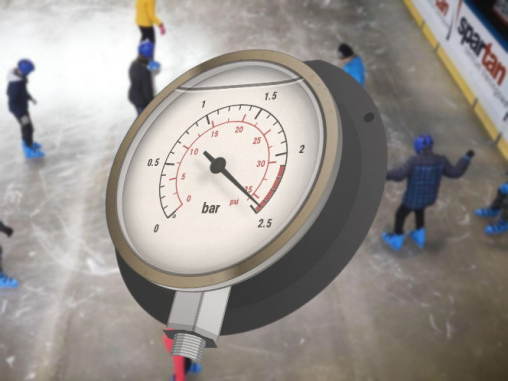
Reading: 2.45 bar
